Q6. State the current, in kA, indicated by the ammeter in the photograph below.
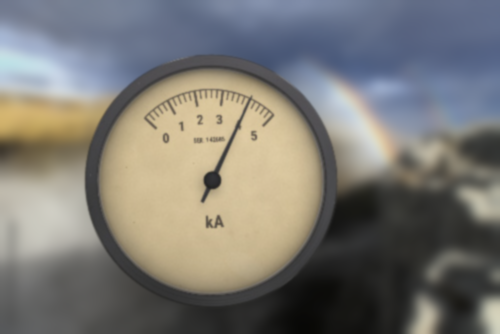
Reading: 4 kA
